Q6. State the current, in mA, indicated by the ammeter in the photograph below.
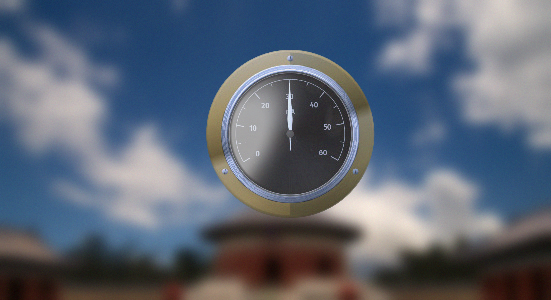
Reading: 30 mA
